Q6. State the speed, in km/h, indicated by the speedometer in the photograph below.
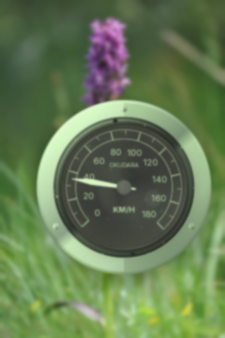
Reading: 35 km/h
